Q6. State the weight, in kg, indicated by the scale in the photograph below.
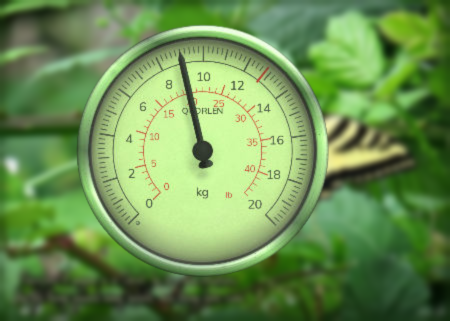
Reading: 9 kg
